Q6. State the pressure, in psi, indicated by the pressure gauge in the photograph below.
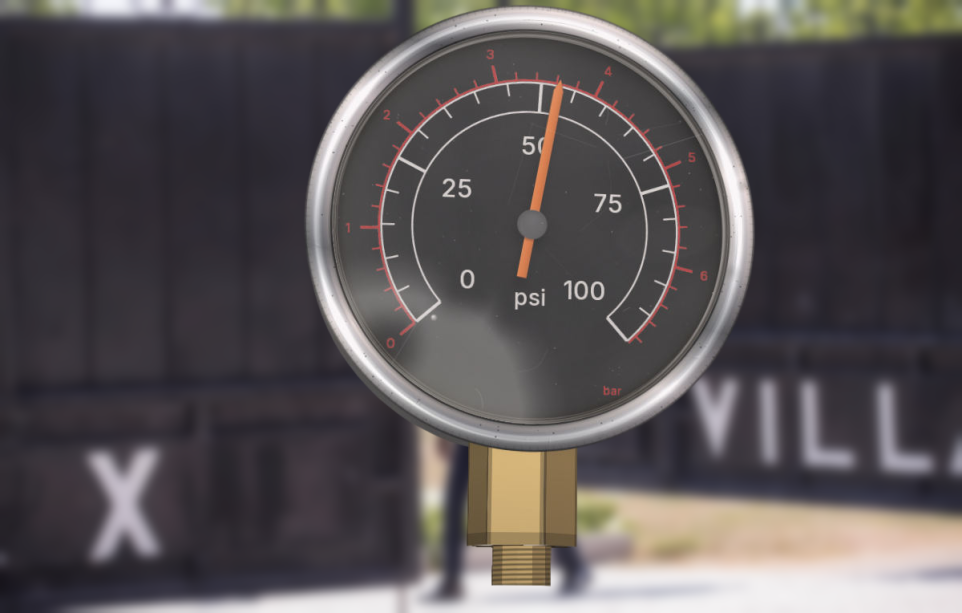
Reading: 52.5 psi
